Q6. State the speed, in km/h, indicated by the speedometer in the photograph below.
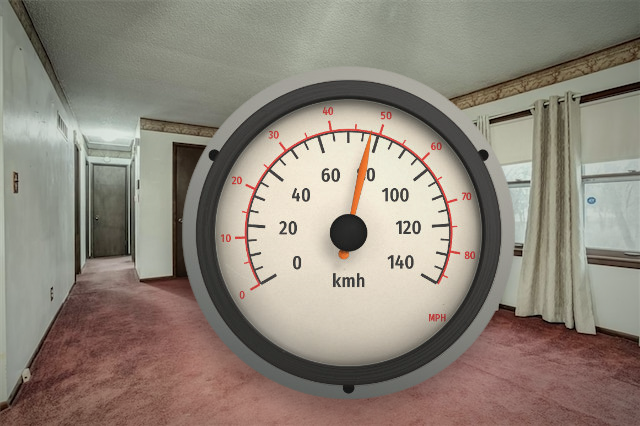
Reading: 77.5 km/h
